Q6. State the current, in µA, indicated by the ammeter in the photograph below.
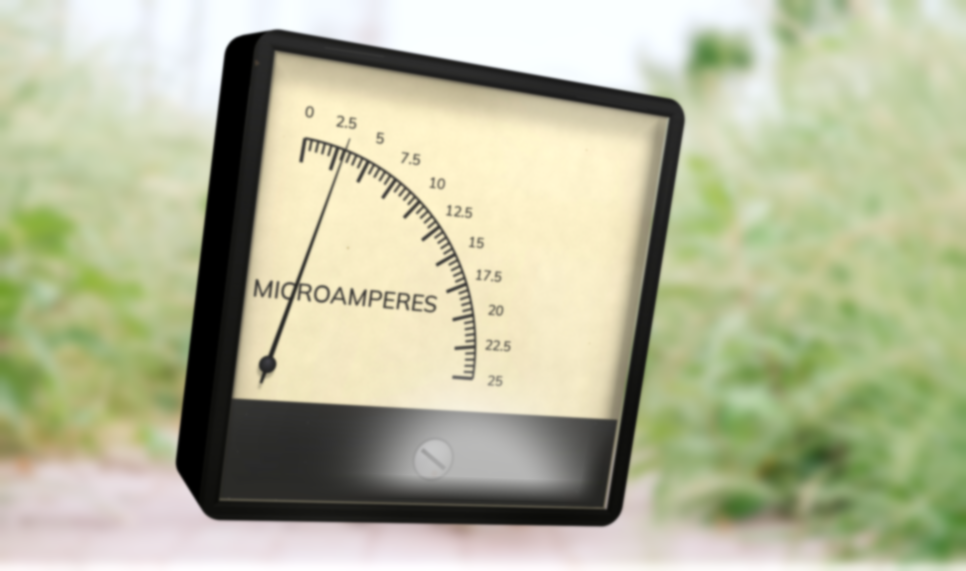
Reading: 3 µA
